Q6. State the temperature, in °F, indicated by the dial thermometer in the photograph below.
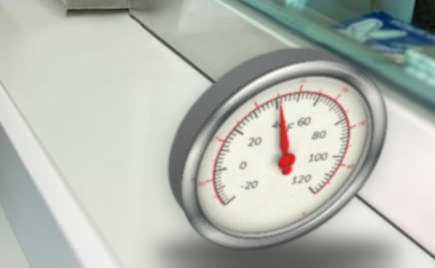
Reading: 40 °F
